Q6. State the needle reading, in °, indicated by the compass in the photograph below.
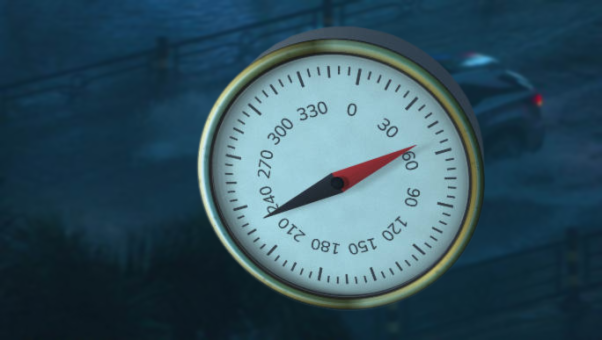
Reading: 50 °
